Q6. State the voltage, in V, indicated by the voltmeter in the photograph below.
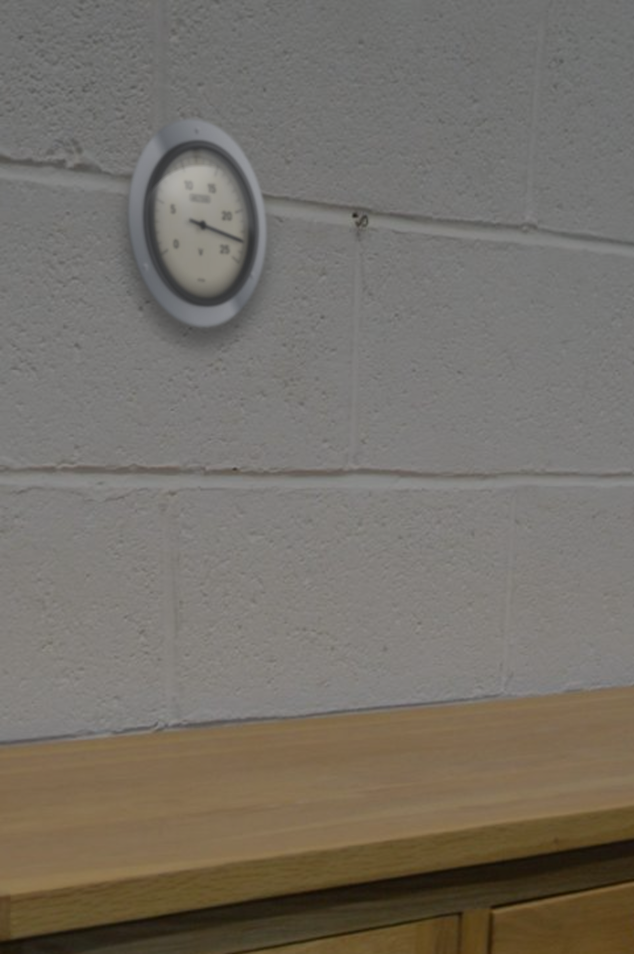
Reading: 23 V
